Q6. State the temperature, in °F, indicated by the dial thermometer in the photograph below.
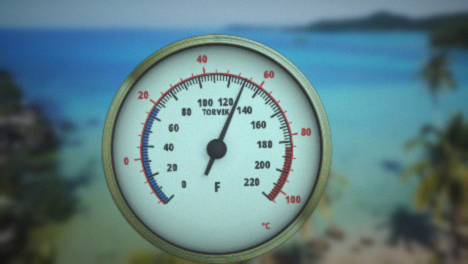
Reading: 130 °F
